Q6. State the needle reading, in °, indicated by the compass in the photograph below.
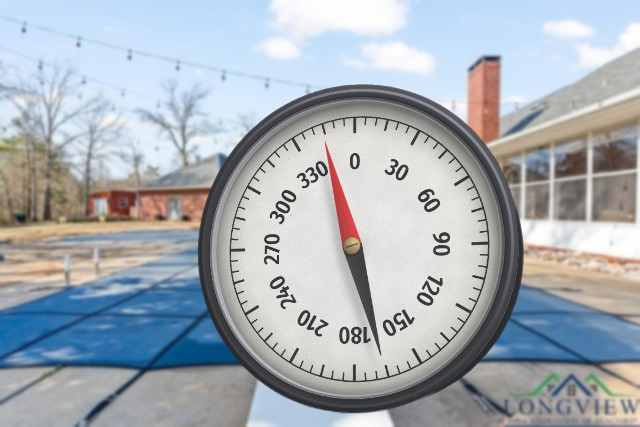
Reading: 345 °
